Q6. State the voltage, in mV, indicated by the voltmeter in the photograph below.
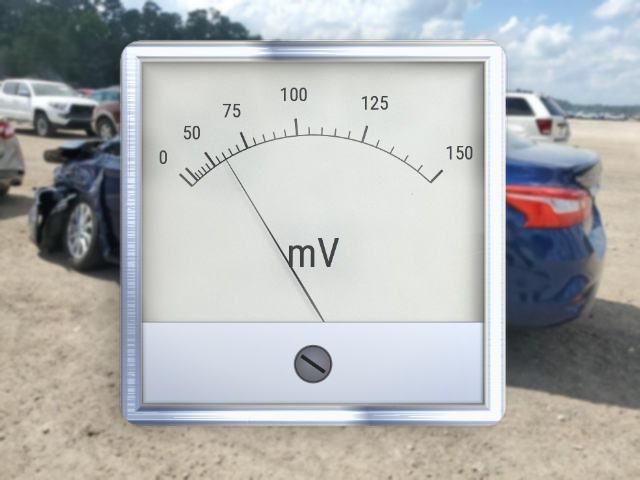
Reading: 60 mV
